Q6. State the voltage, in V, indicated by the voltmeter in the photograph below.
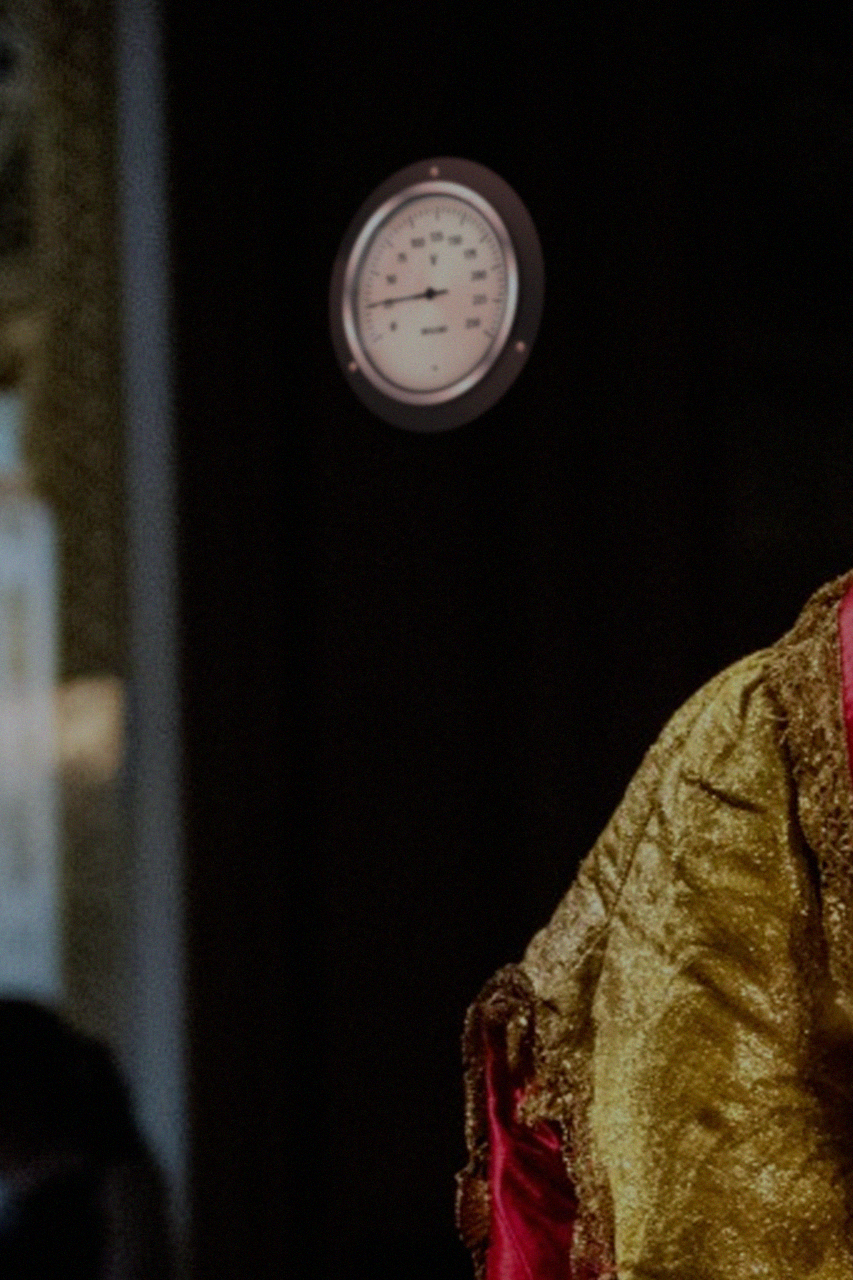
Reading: 25 V
